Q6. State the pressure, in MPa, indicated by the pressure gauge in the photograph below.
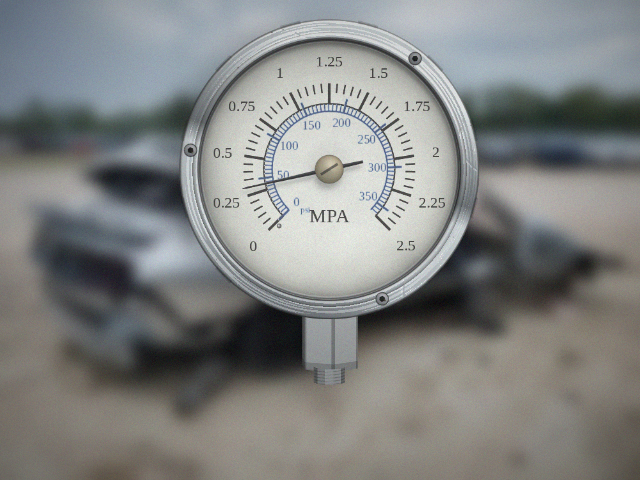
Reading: 0.3 MPa
